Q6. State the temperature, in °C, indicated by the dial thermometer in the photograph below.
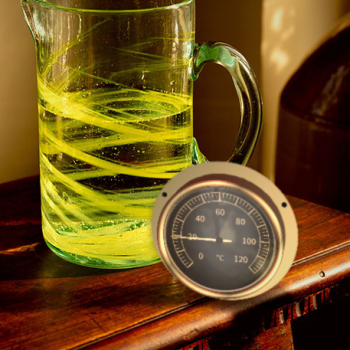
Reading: 20 °C
